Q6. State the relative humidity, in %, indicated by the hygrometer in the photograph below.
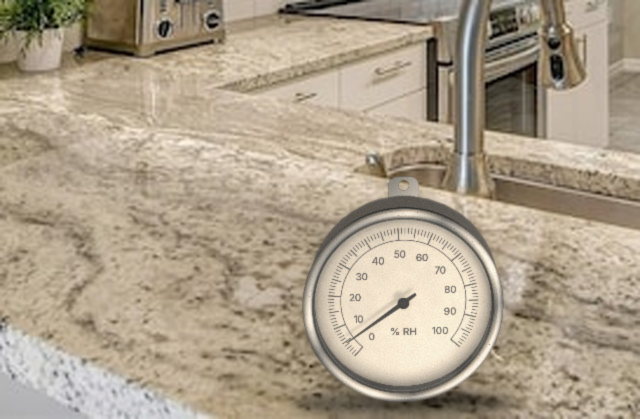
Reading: 5 %
